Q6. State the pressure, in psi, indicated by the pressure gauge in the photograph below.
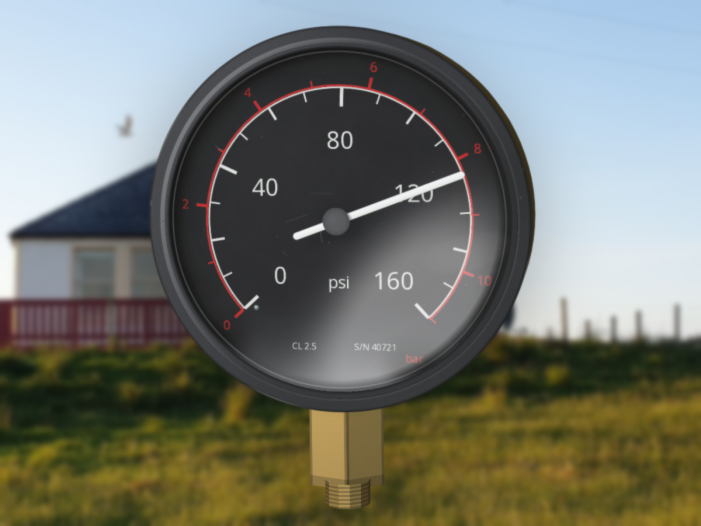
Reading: 120 psi
